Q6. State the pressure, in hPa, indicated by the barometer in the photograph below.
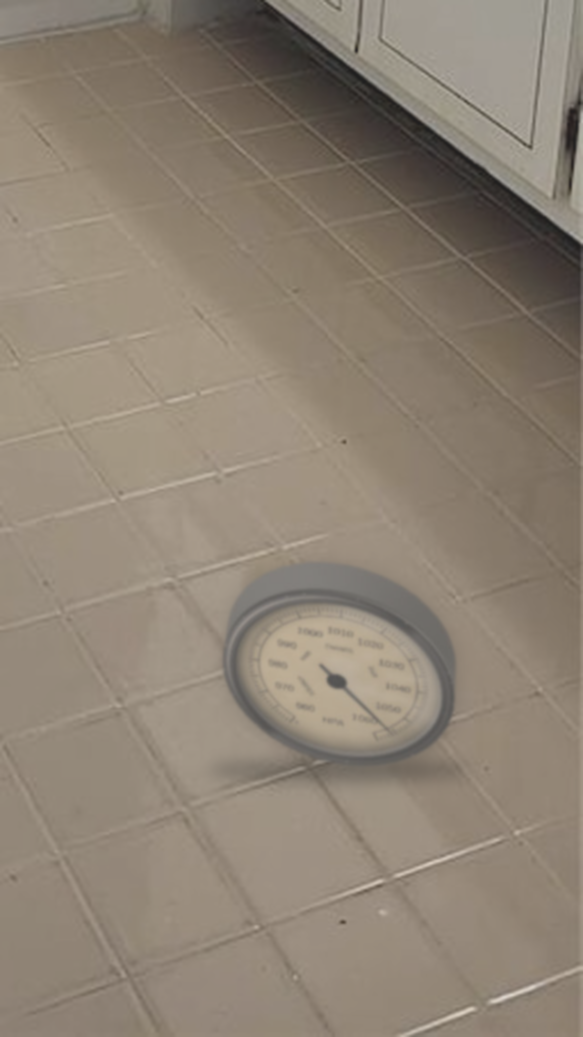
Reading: 1055 hPa
